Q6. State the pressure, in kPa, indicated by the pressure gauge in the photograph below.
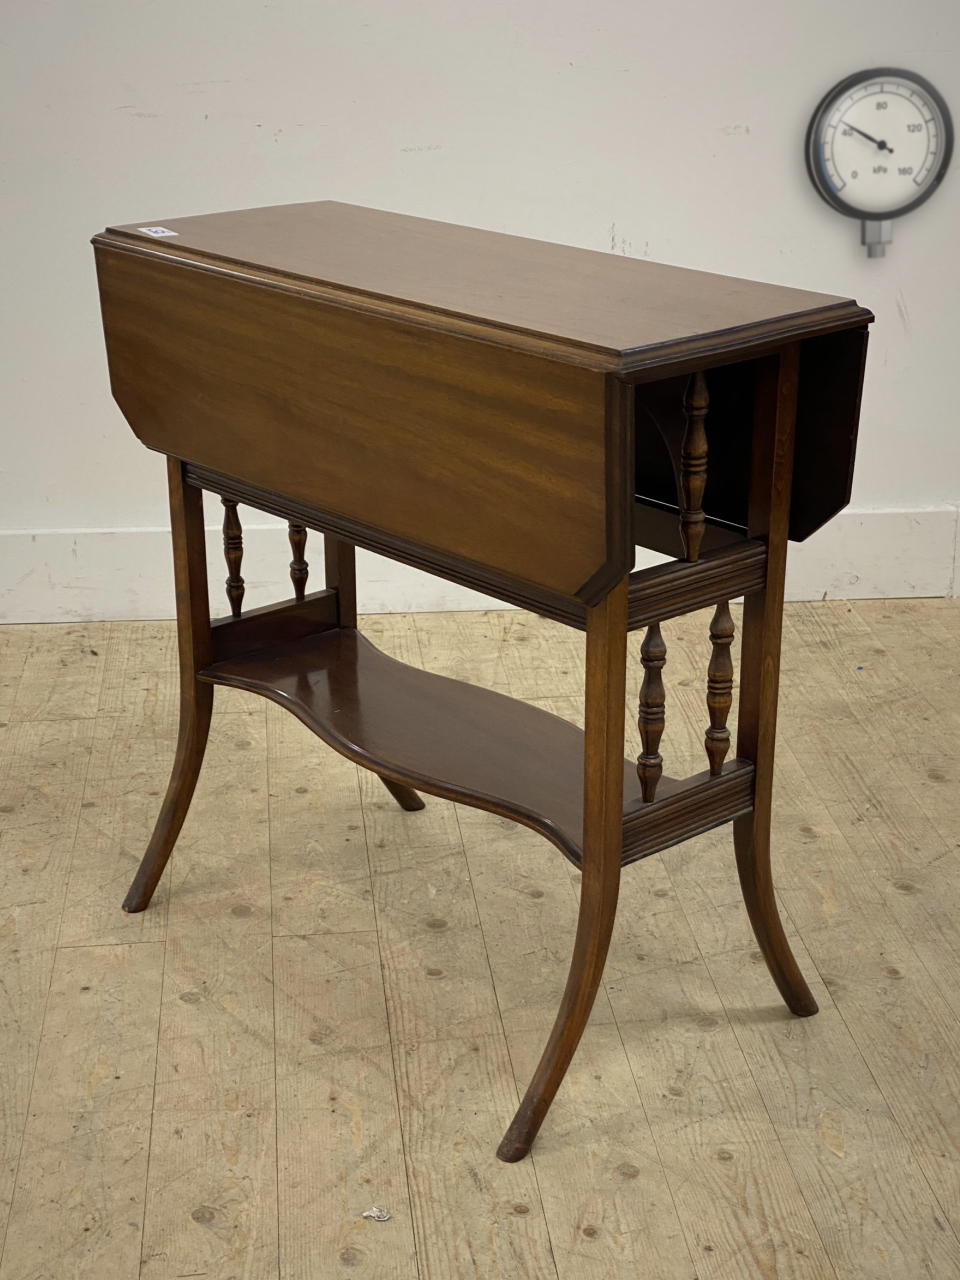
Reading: 45 kPa
